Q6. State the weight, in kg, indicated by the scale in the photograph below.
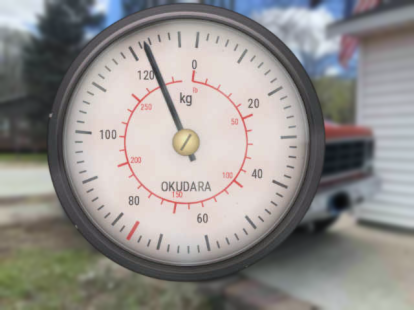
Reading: 123 kg
